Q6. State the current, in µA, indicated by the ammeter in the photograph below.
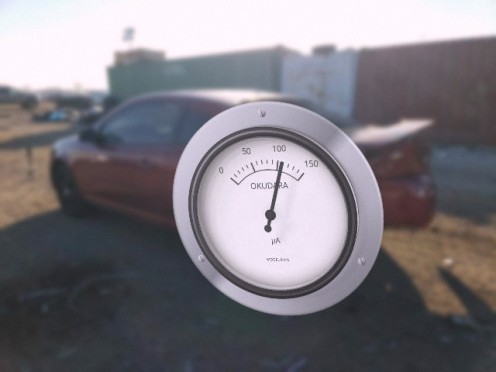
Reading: 110 µA
